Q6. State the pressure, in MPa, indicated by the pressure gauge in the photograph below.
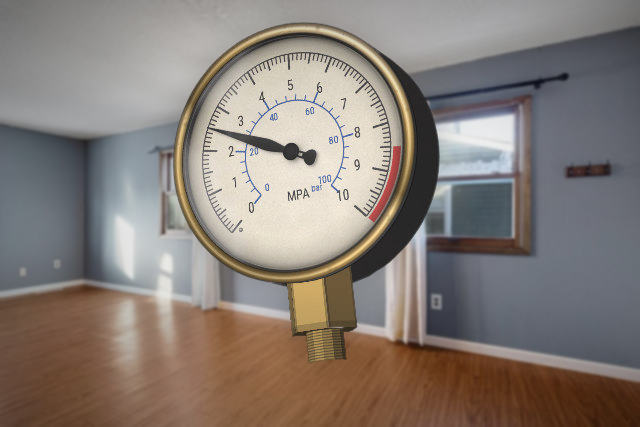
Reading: 2.5 MPa
